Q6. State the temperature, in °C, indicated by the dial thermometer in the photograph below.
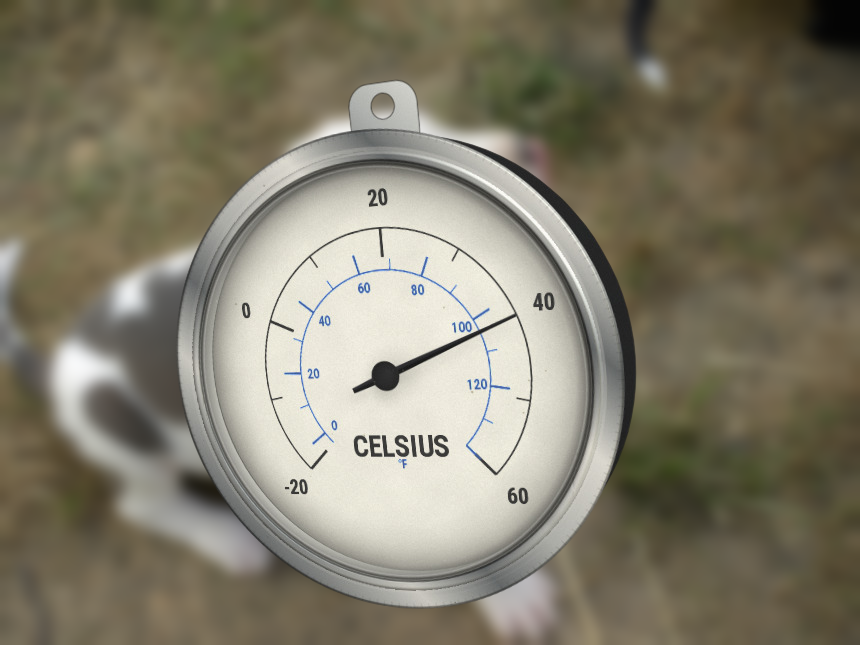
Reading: 40 °C
